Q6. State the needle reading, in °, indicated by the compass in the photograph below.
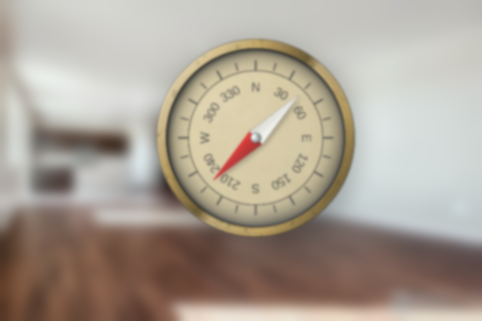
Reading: 225 °
